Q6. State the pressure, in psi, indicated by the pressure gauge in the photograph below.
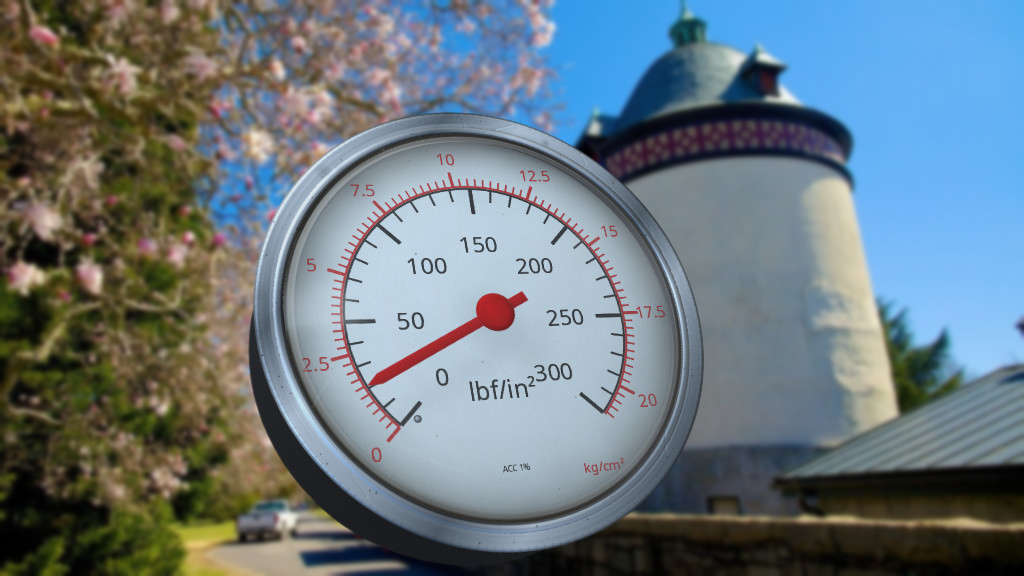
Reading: 20 psi
